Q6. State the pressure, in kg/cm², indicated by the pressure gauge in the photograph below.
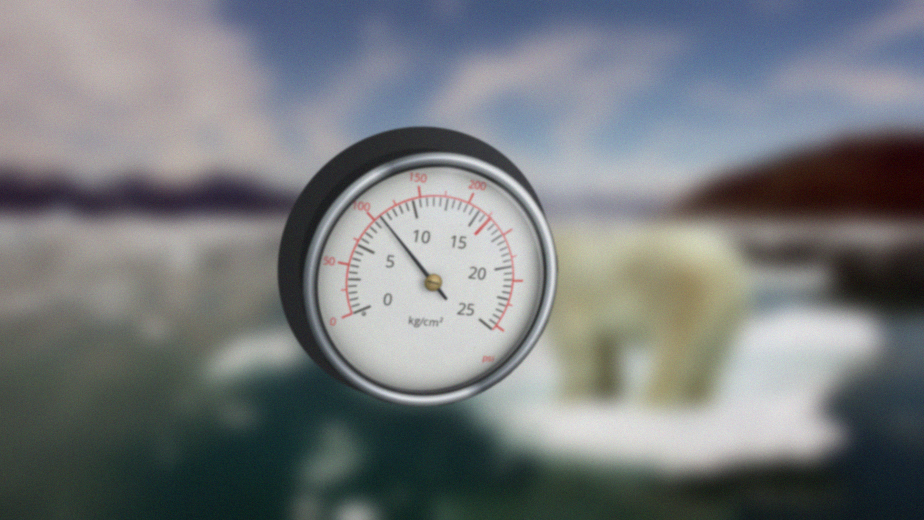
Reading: 7.5 kg/cm²
